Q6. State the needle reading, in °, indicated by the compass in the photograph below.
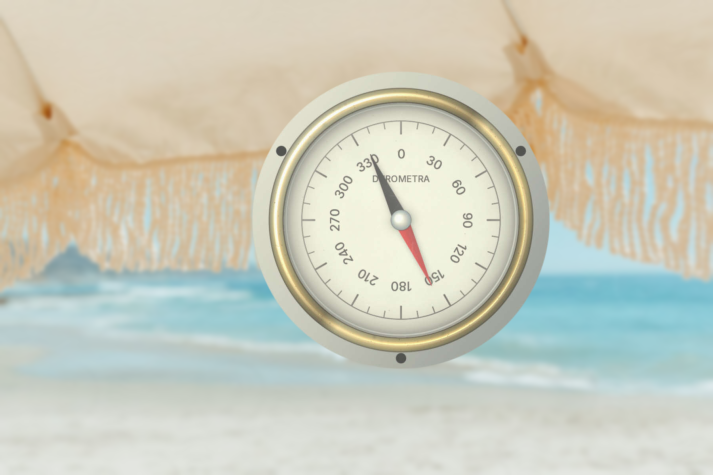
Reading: 155 °
